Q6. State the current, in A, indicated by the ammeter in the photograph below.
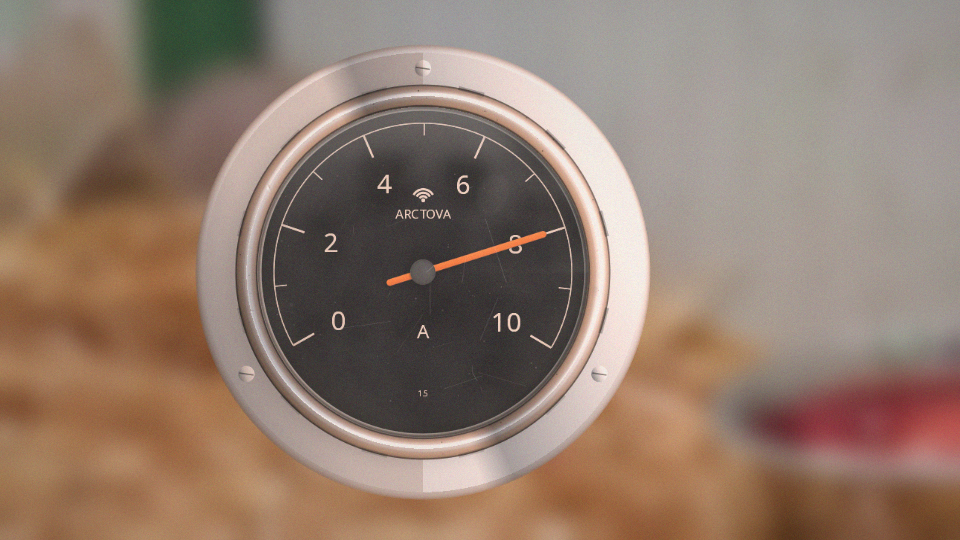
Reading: 8 A
